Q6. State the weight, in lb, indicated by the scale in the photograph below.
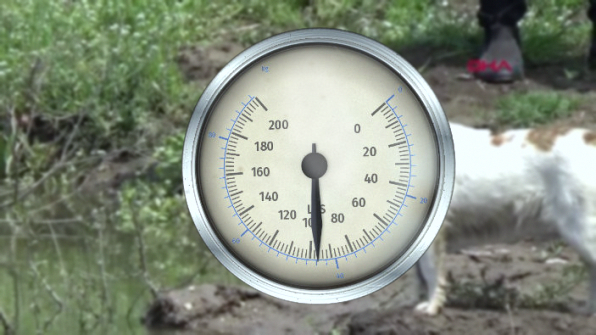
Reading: 96 lb
